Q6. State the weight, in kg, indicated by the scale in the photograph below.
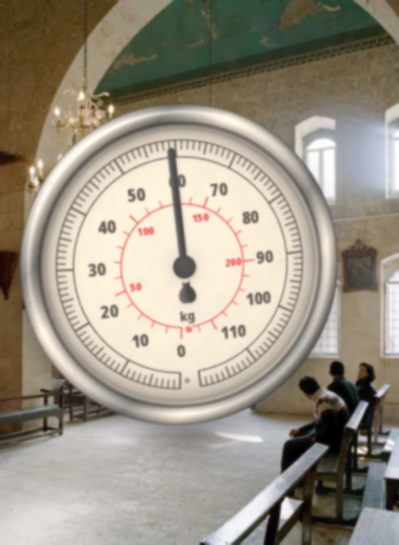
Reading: 59 kg
